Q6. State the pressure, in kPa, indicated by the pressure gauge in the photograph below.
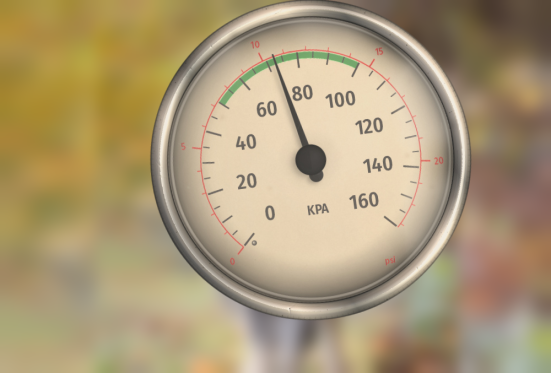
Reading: 72.5 kPa
